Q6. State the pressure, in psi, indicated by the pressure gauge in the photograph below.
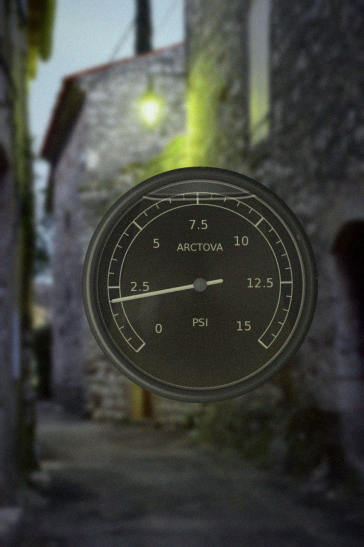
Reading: 2 psi
